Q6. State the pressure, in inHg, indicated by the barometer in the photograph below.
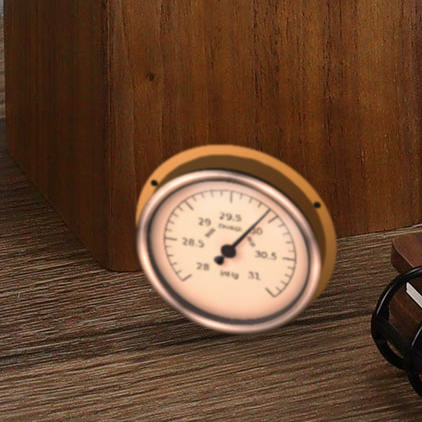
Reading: 29.9 inHg
